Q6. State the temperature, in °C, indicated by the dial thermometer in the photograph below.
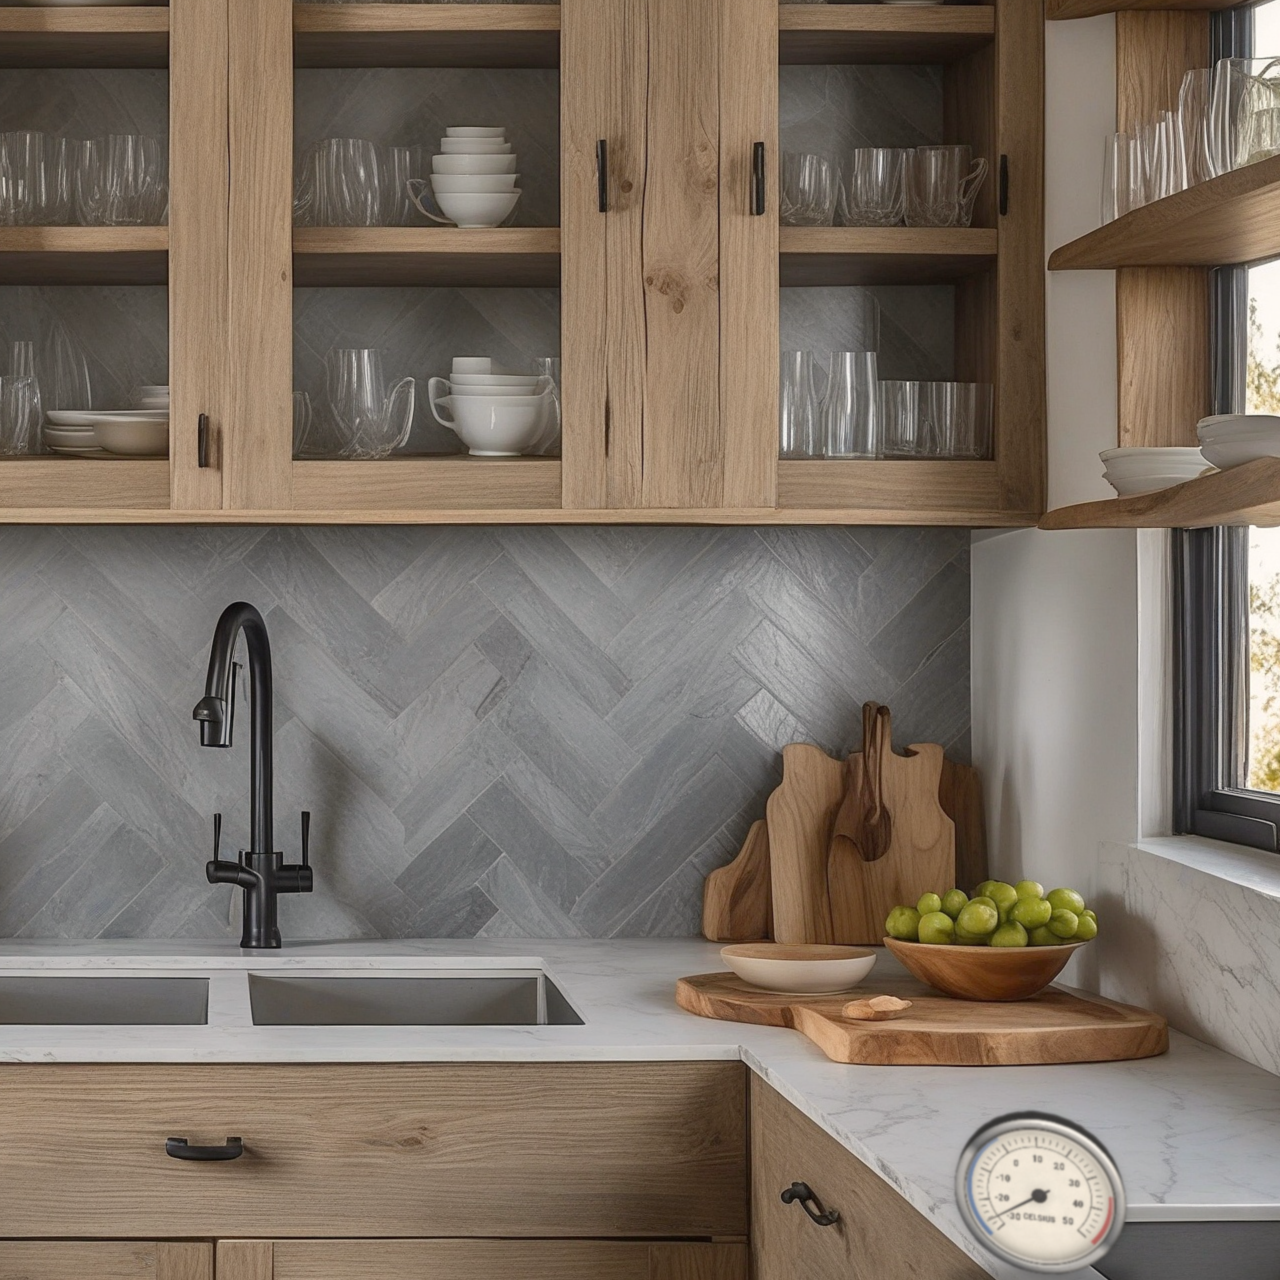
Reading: -26 °C
